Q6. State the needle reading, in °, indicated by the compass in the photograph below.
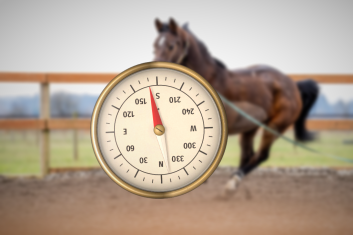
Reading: 170 °
